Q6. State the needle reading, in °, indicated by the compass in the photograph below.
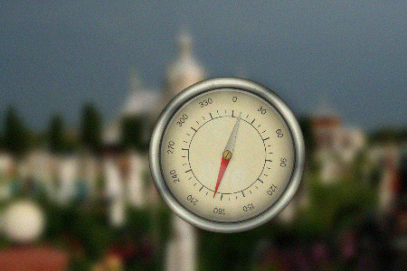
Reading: 190 °
